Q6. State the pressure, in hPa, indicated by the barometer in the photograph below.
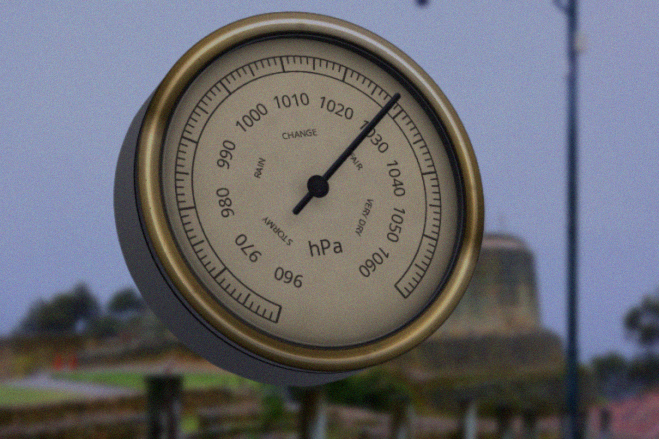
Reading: 1028 hPa
